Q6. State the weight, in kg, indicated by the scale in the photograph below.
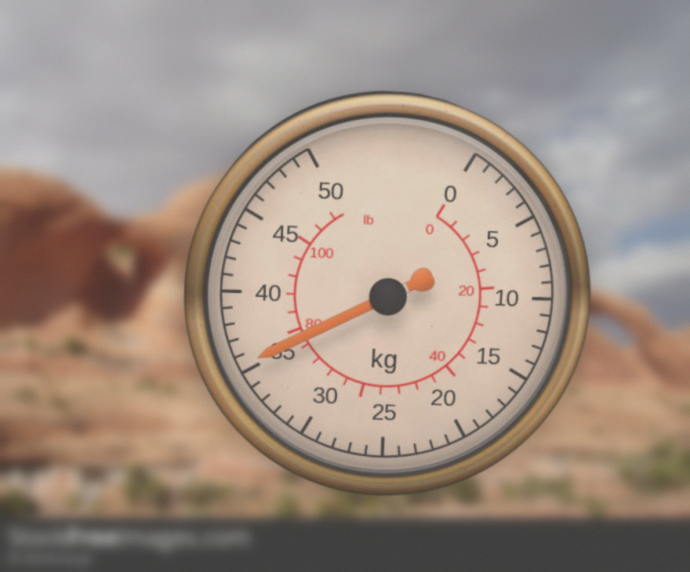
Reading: 35.5 kg
